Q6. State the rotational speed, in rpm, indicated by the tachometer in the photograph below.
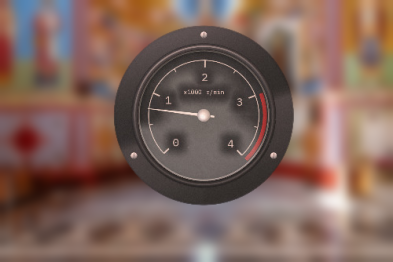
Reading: 750 rpm
